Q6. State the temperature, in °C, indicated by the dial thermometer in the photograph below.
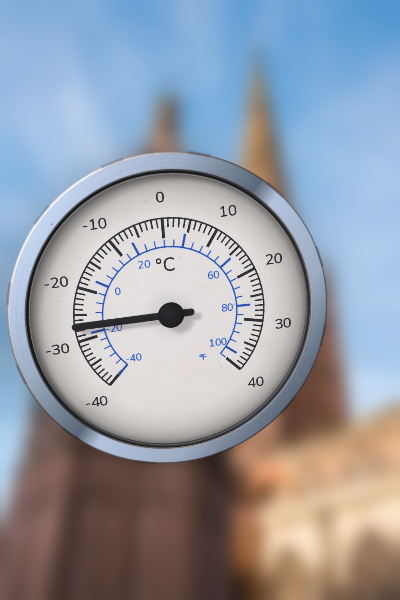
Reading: -27 °C
